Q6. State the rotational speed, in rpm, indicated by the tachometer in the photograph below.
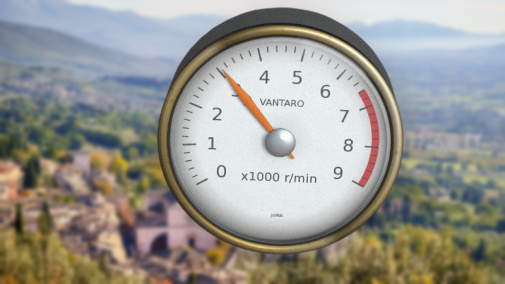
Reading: 3100 rpm
